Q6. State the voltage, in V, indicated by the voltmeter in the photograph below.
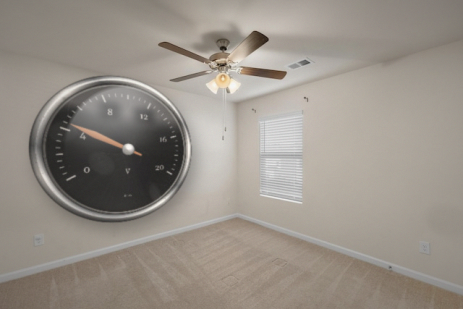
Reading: 4.5 V
